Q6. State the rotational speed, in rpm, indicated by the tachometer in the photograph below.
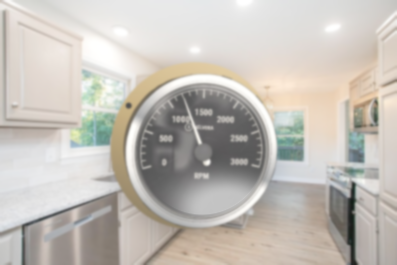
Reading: 1200 rpm
